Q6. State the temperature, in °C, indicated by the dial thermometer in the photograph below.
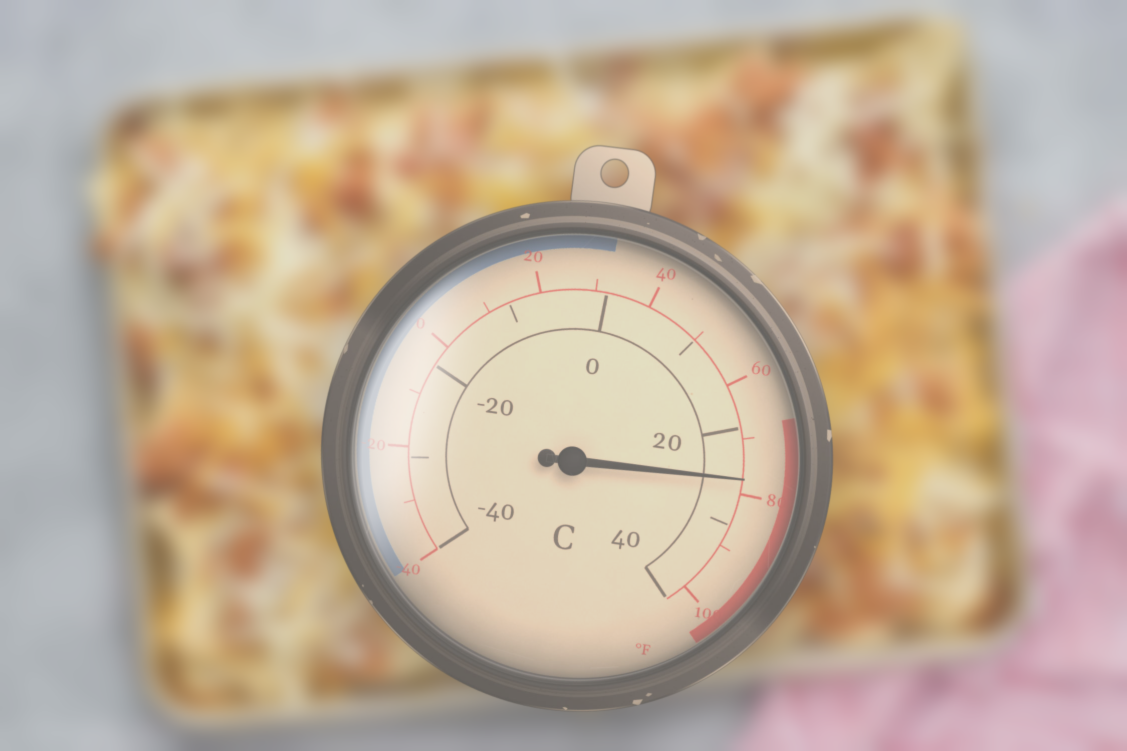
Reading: 25 °C
